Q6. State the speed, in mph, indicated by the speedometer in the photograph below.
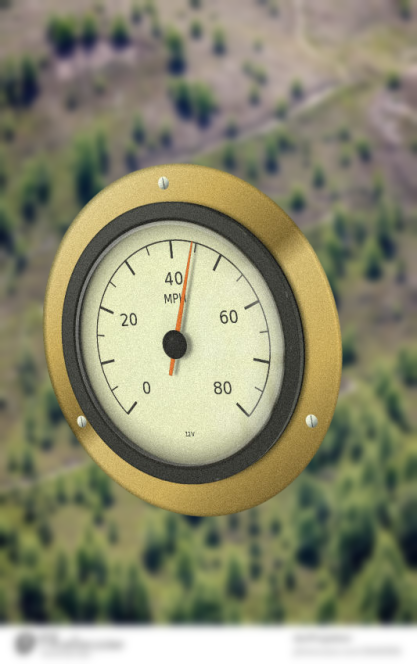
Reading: 45 mph
